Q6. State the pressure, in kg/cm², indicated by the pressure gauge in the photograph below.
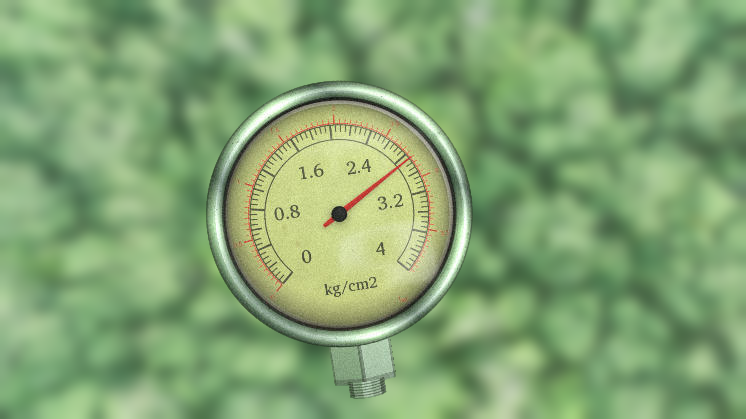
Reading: 2.85 kg/cm²
